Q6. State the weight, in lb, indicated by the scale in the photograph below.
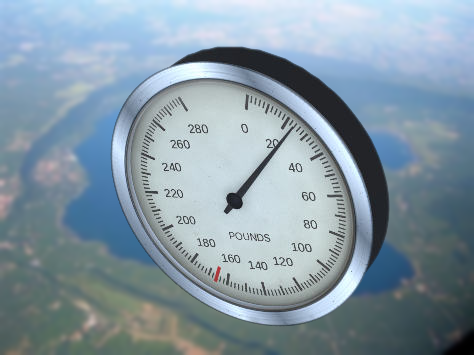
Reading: 24 lb
